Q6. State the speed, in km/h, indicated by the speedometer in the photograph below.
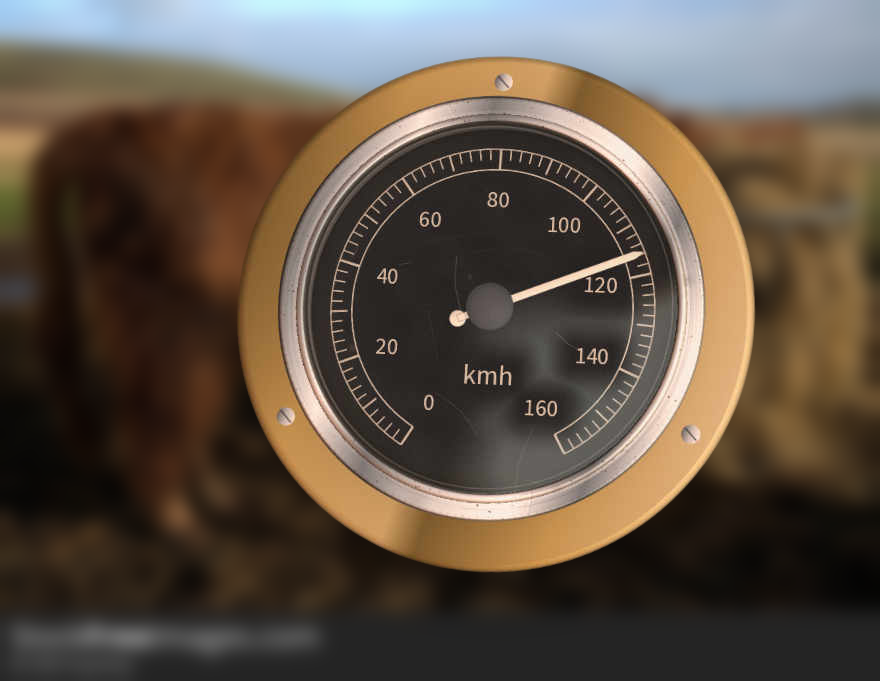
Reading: 116 km/h
